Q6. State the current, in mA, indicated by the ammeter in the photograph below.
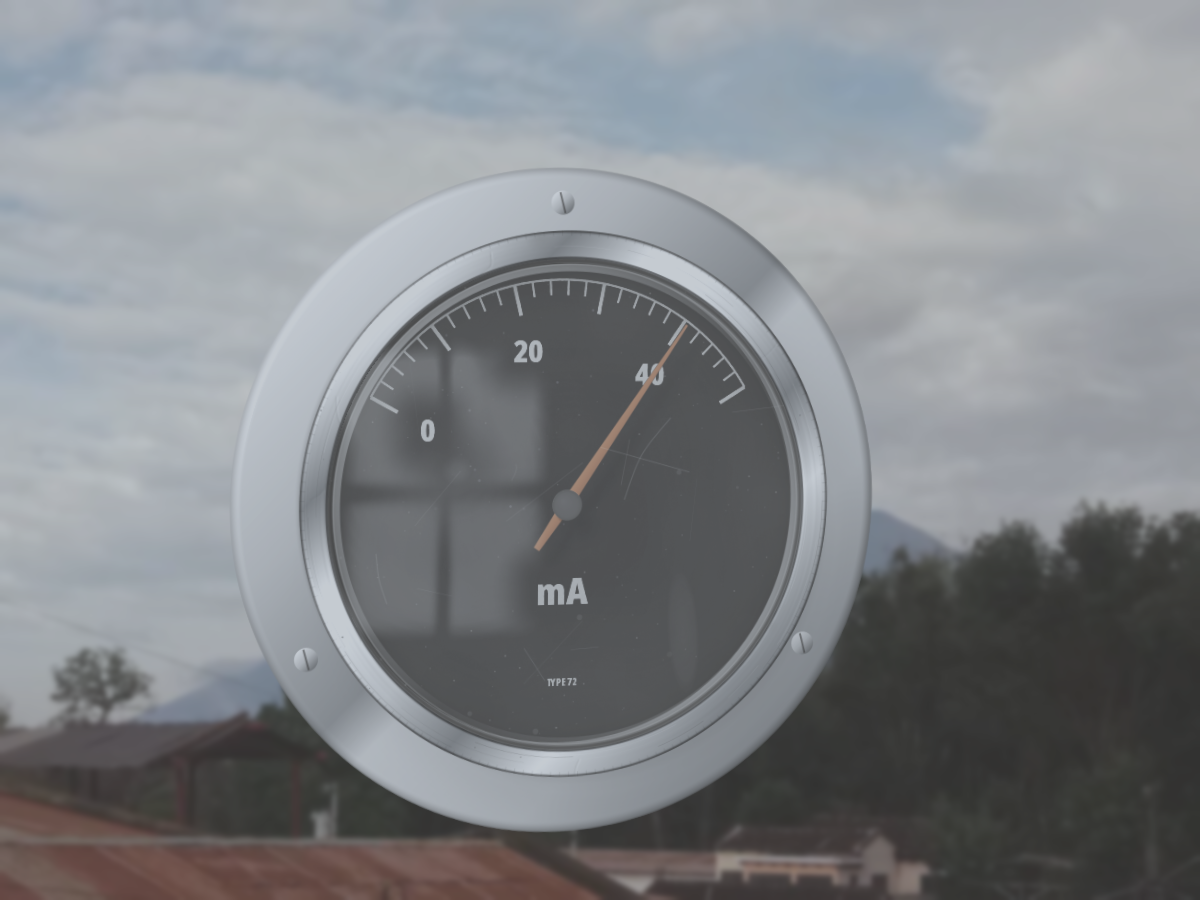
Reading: 40 mA
